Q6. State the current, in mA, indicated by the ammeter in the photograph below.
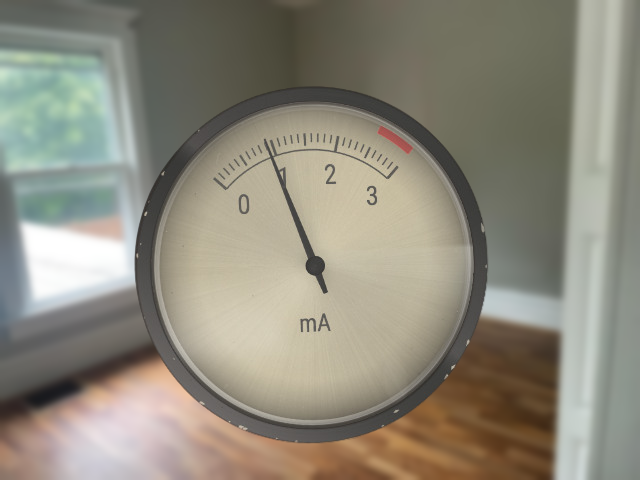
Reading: 0.9 mA
